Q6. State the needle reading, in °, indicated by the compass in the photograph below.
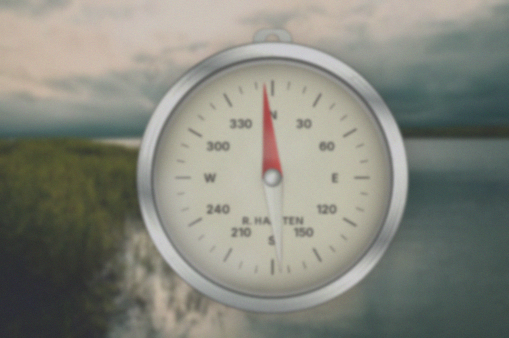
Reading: 355 °
